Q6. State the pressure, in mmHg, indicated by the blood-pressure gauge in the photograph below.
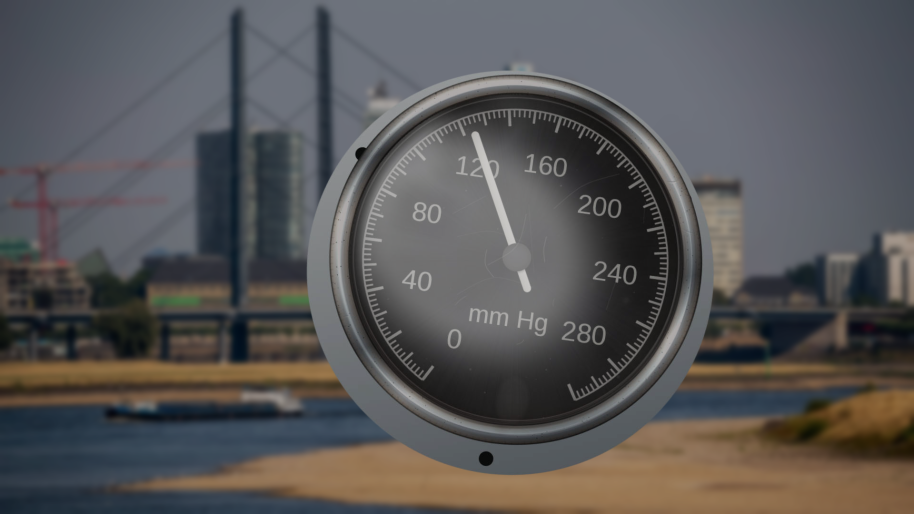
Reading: 124 mmHg
